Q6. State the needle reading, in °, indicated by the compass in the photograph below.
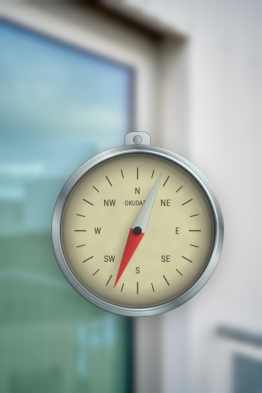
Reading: 202.5 °
